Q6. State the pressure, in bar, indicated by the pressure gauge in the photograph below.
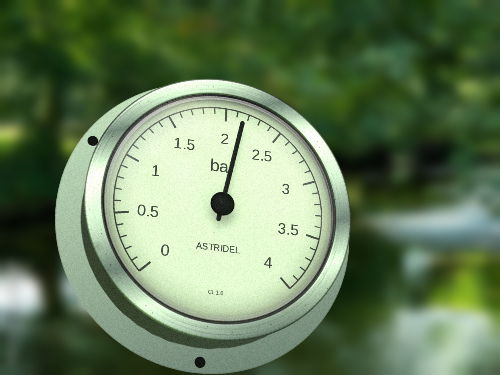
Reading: 2.15 bar
